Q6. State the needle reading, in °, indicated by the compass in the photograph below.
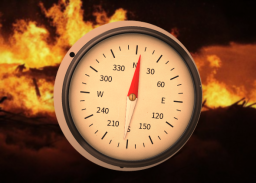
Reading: 5 °
